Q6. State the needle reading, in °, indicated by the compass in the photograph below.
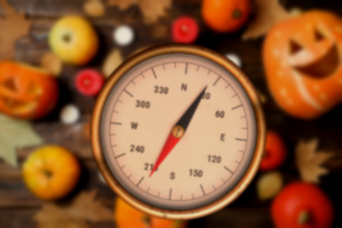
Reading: 205 °
